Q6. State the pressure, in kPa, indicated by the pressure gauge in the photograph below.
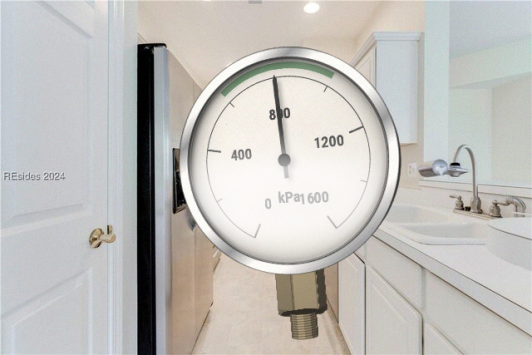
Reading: 800 kPa
